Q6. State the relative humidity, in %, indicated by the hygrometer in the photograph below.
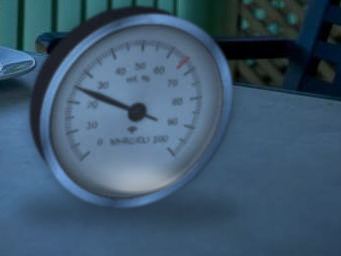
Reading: 25 %
